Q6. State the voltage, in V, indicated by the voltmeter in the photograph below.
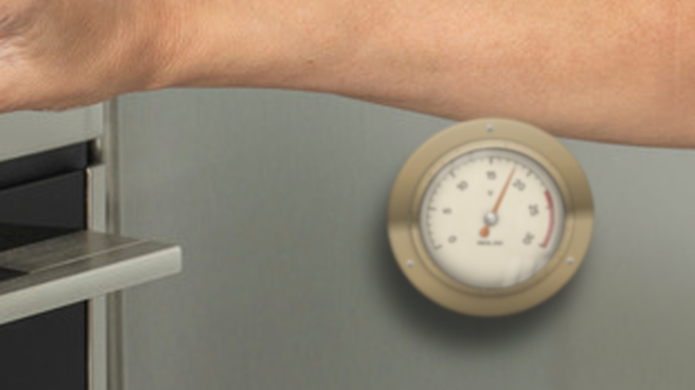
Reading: 18 V
